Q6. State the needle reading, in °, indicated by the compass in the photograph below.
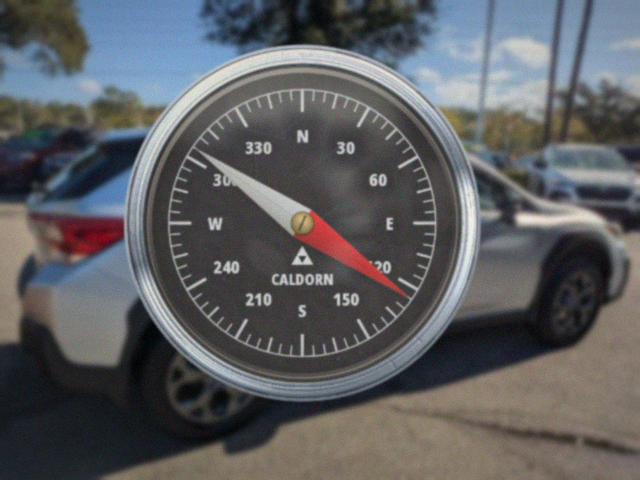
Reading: 125 °
